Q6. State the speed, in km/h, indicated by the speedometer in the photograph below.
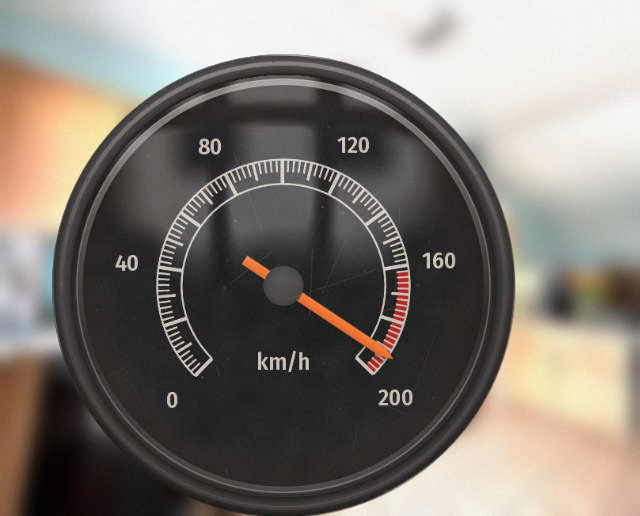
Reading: 192 km/h
